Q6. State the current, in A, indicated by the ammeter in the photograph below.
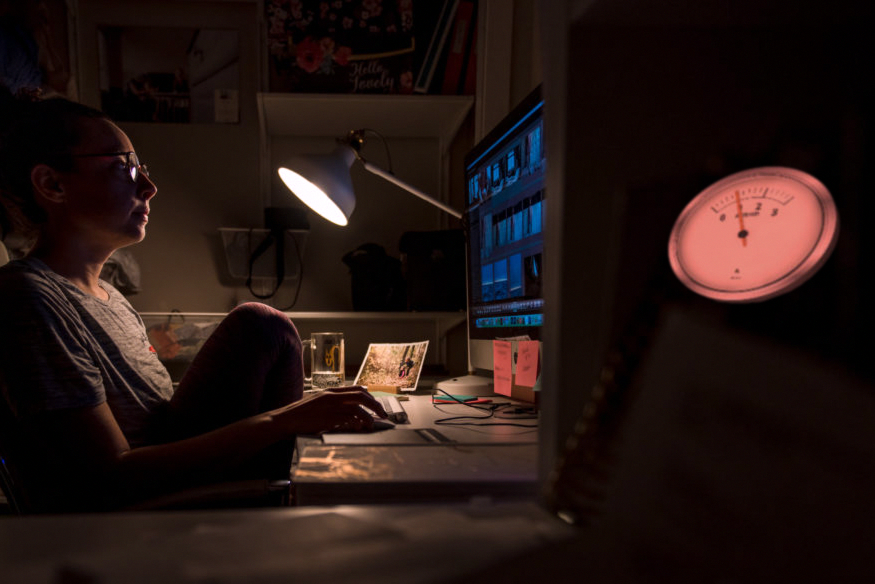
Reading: 1 A
